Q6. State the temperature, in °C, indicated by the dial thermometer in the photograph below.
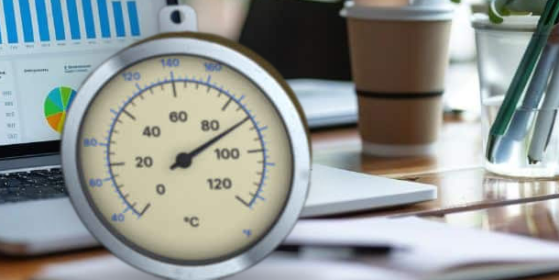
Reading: 88 °C
